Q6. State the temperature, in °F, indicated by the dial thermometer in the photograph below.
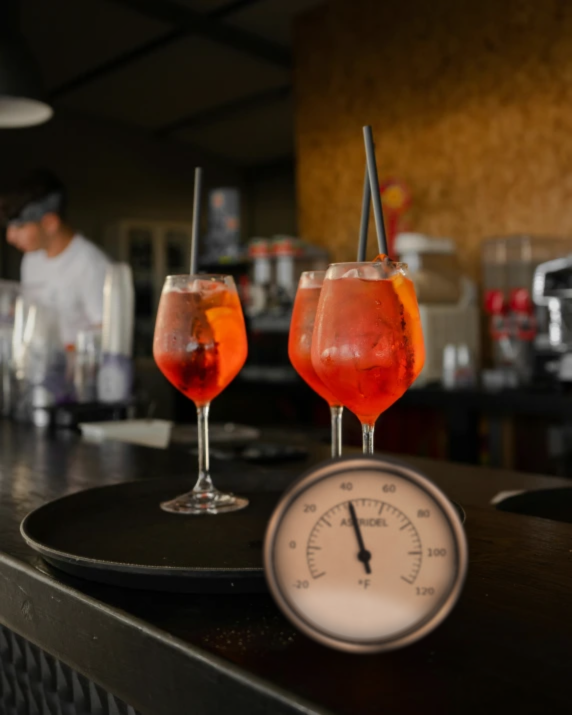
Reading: 40 °F
